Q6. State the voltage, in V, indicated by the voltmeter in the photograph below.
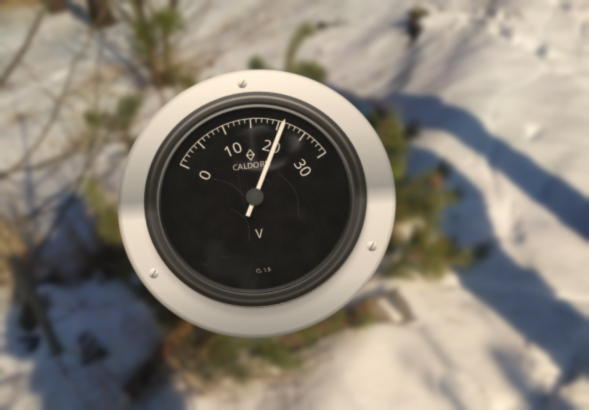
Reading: 21 V
